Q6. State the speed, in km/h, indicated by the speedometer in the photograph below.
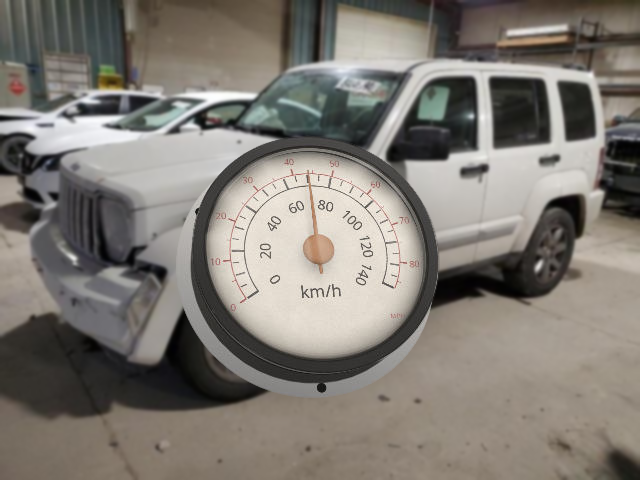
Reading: 70 km/h
